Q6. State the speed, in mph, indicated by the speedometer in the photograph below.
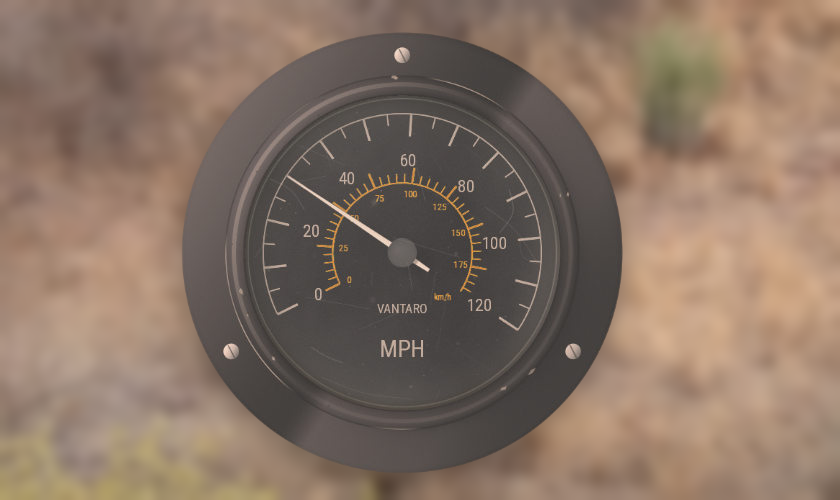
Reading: 30 mph
